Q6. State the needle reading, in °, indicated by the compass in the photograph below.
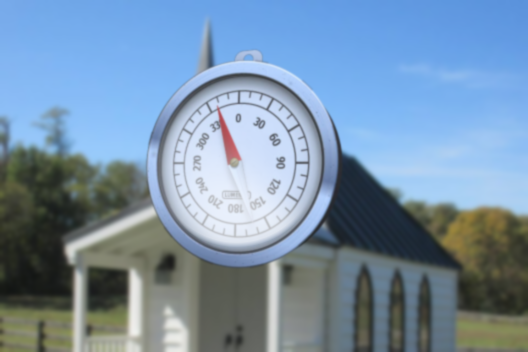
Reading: 340 °
